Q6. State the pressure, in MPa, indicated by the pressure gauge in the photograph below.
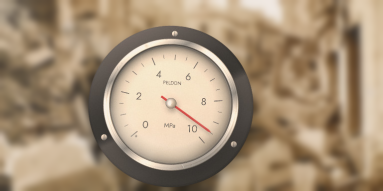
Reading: 9.5 MPa
